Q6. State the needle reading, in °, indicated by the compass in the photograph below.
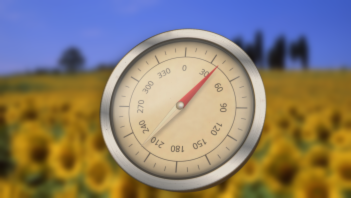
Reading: 40 °
